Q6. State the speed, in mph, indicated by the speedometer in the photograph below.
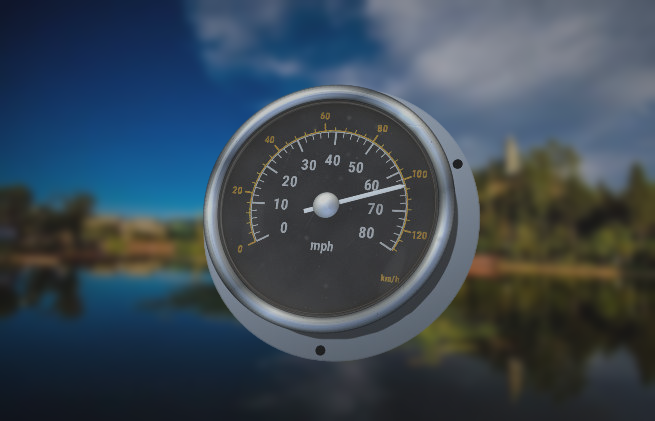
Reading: 64 mph
